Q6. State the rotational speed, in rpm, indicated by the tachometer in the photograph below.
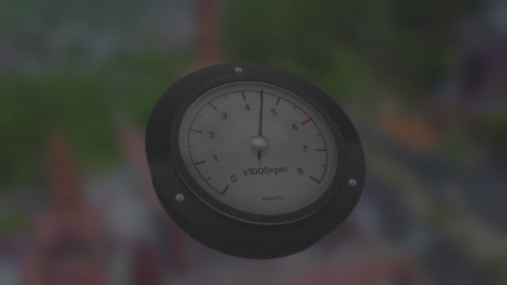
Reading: 4500 rpm
